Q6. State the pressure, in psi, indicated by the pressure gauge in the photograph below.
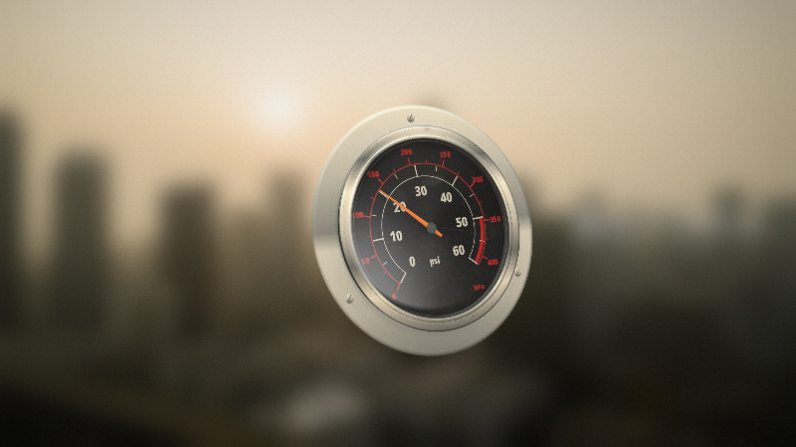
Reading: 20 psi
